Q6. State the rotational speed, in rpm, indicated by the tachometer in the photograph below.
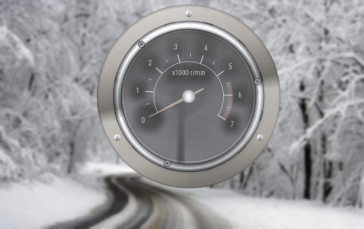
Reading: 0 rpm
